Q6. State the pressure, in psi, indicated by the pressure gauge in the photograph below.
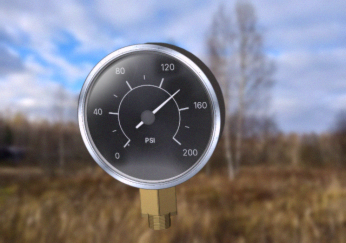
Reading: 140 psi
